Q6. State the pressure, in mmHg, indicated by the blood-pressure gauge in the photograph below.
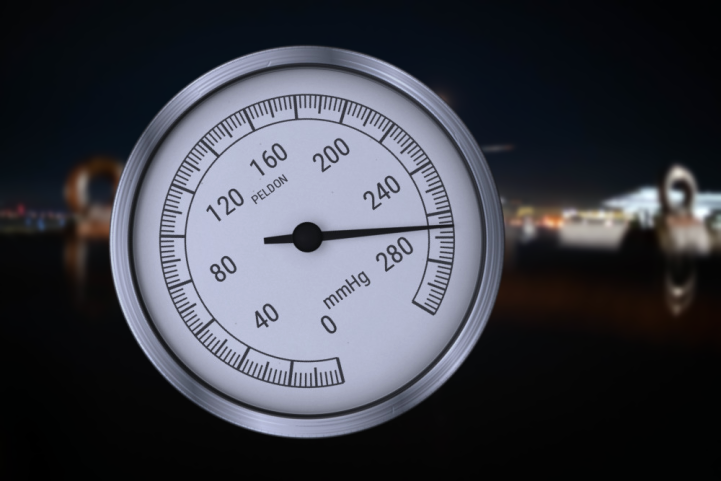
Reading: 266 mmHg
